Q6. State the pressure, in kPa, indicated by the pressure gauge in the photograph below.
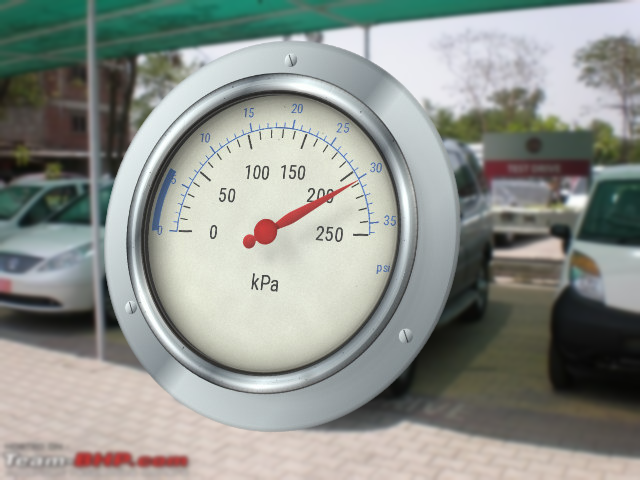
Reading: 210 kPa
